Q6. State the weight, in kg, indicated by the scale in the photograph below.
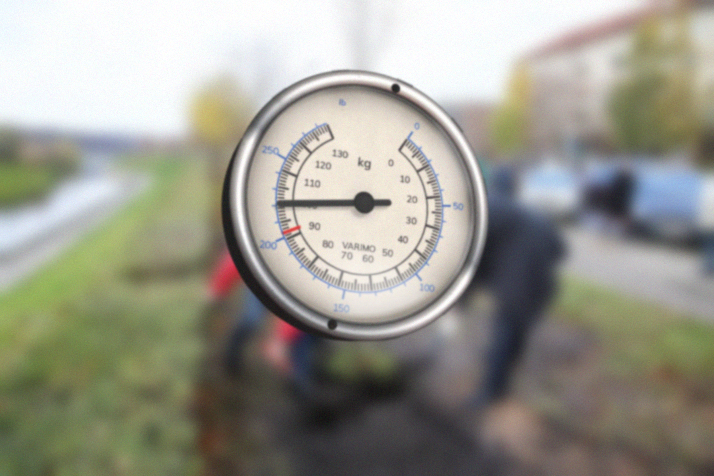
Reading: 100 kg
